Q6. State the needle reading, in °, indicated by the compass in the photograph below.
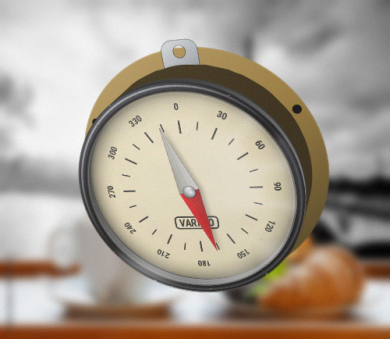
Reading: 165 °
